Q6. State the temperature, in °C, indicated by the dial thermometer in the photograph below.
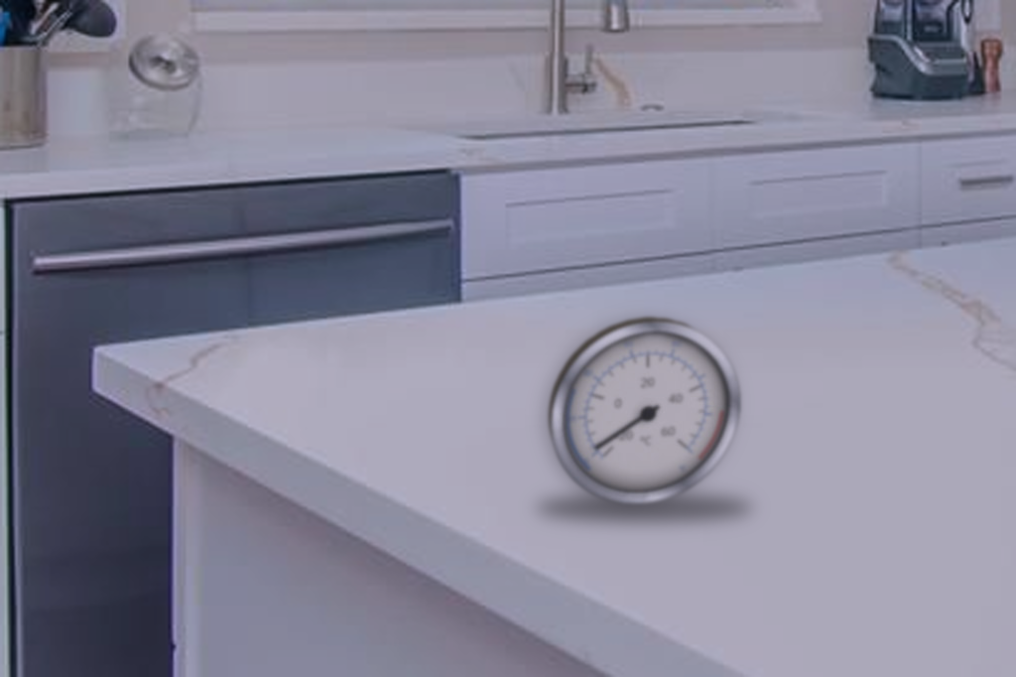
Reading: -16 °C
